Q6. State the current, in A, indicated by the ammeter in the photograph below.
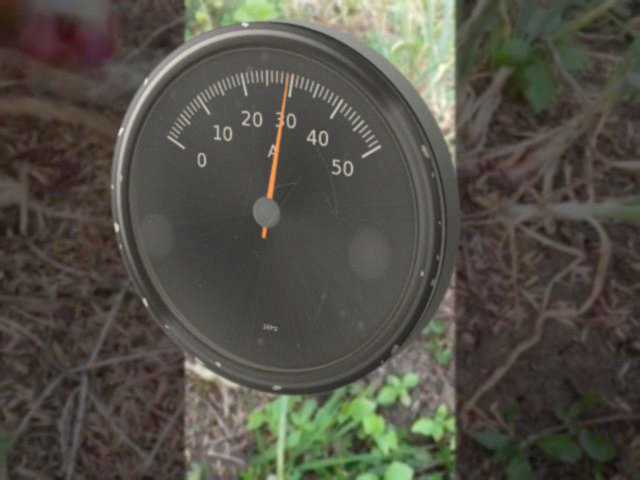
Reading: 30 A
